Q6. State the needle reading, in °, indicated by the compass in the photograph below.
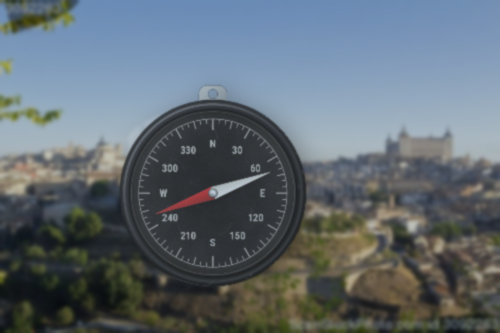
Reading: 250 °
